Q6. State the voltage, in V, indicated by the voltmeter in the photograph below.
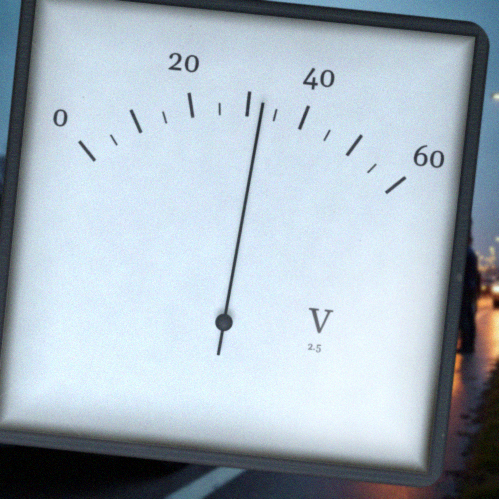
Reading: 32.5 V
